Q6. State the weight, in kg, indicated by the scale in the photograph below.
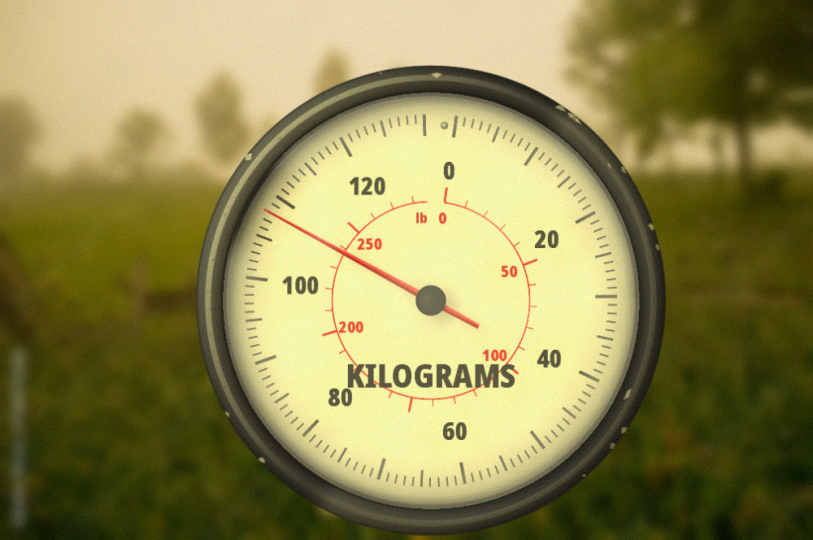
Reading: 108 kg
